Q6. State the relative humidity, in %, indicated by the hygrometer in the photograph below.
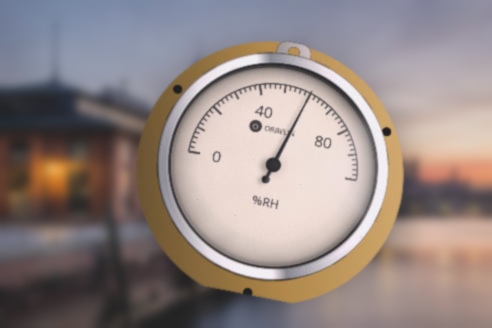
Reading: 60 %
